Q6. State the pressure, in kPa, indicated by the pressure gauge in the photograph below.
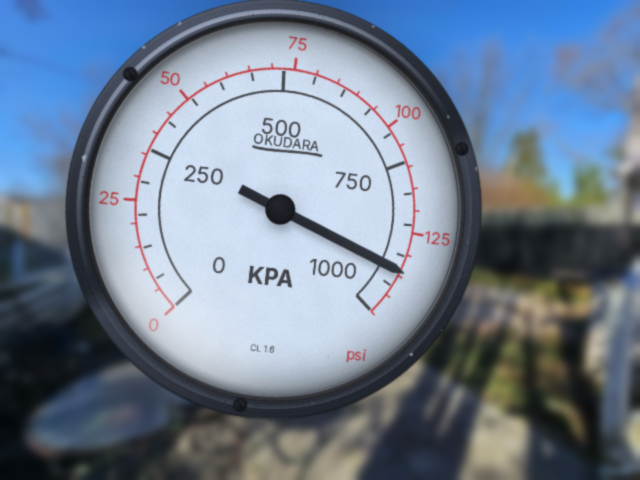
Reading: 925 kPa
